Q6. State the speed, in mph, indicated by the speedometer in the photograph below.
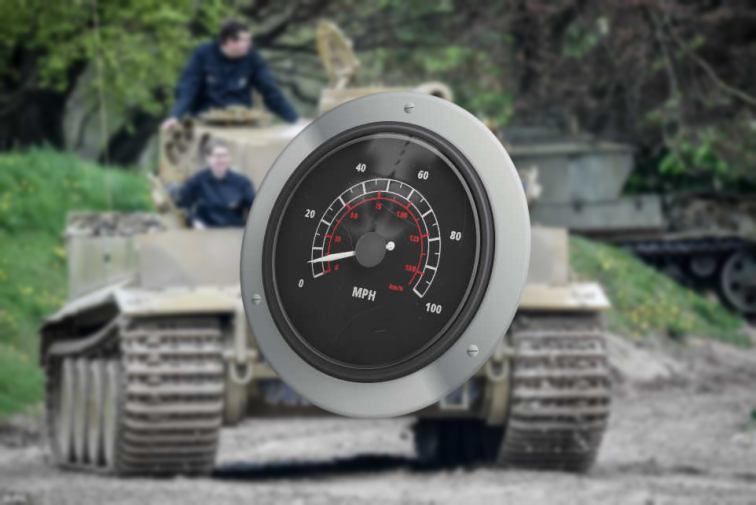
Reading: 5 mph
